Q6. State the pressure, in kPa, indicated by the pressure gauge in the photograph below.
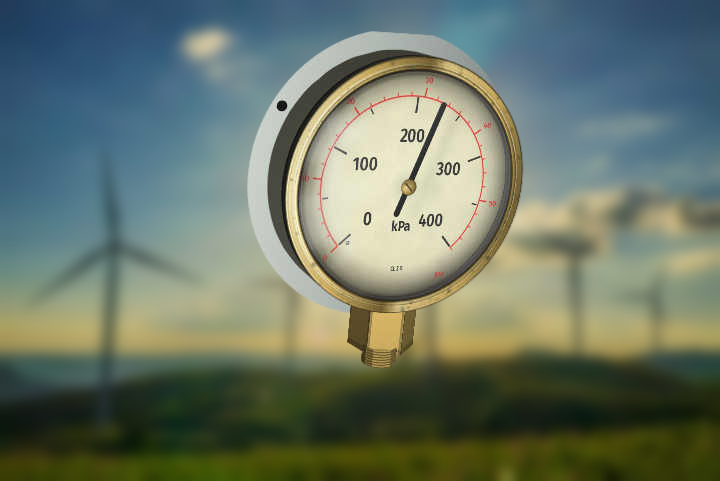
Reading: 225 kPa
